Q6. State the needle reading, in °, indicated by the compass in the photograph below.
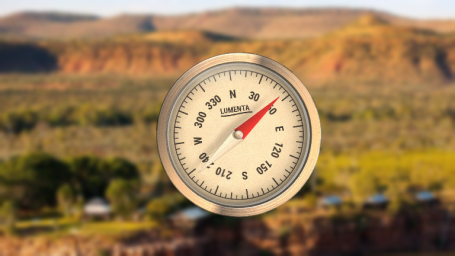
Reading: 55 °
